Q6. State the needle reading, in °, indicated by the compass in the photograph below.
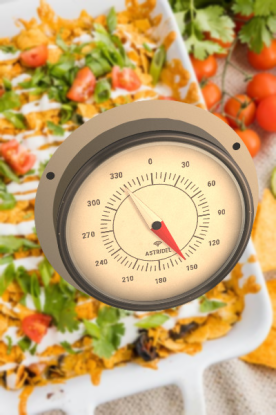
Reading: 150 °
